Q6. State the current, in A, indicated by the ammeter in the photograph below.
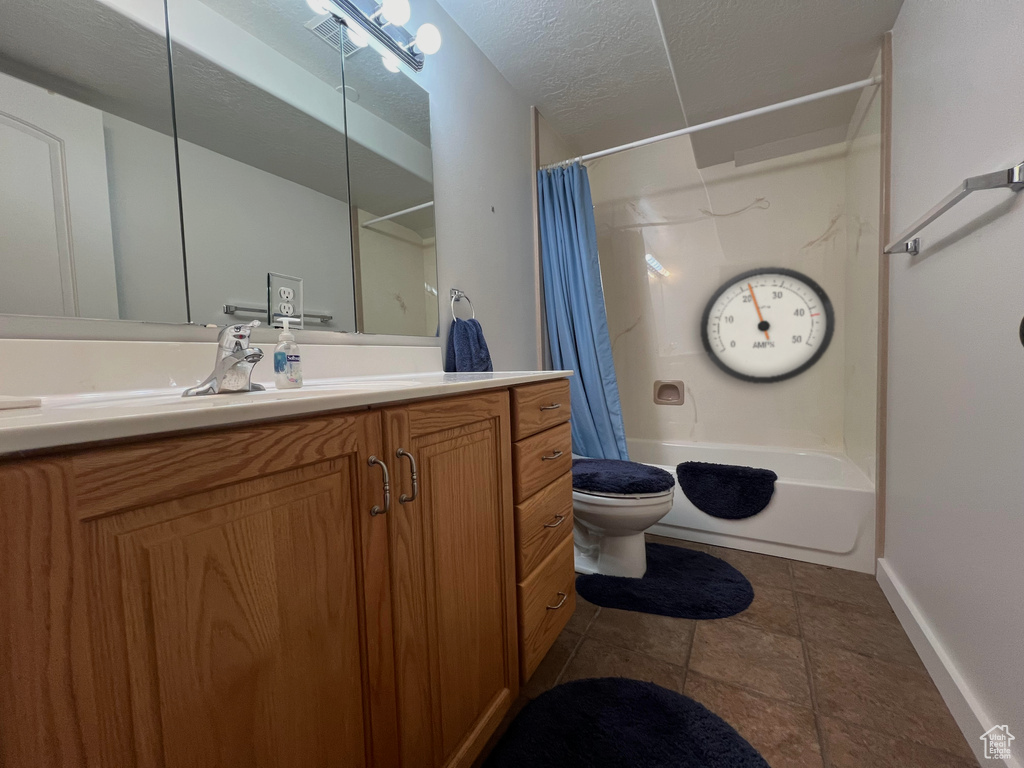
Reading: 22 A
